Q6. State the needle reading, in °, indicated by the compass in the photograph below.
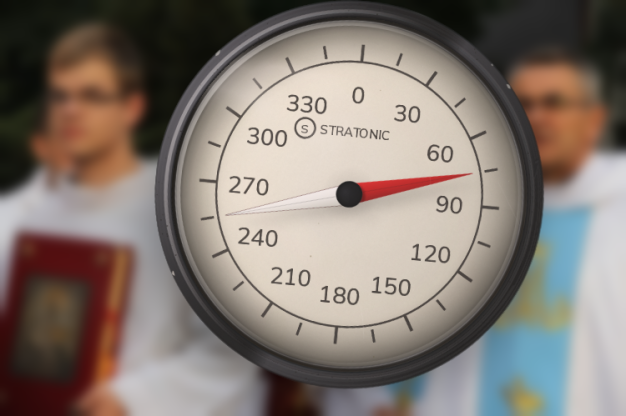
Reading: 75 °
